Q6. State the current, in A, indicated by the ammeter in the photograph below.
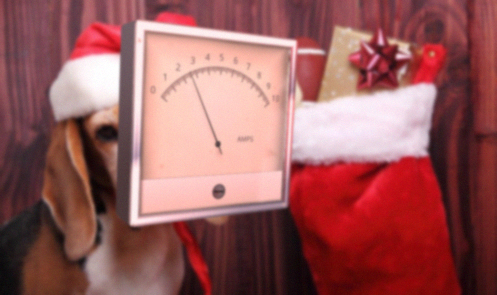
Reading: 2.5 A
